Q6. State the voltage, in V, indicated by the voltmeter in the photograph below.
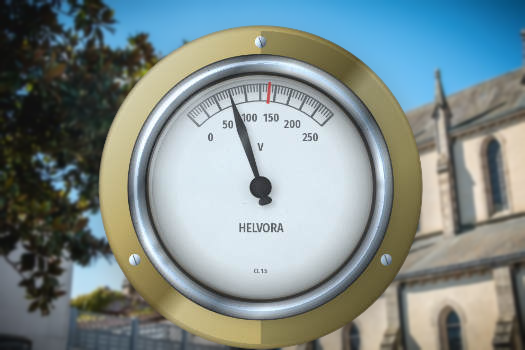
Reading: 75 V
